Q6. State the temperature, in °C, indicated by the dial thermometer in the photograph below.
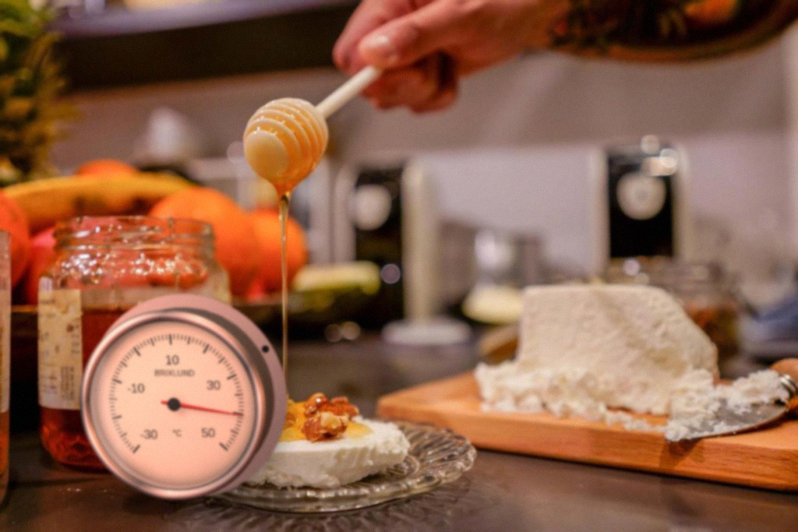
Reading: 40 °C
